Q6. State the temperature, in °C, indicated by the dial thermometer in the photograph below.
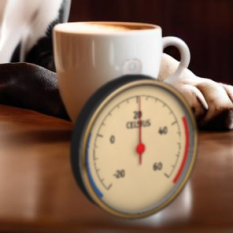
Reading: 20 °C
